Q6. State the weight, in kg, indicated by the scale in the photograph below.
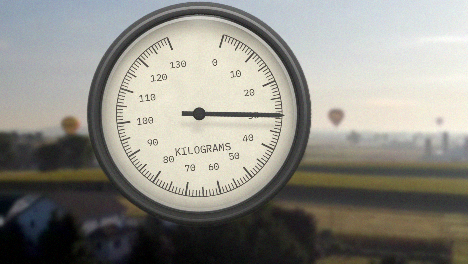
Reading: 30 kg
